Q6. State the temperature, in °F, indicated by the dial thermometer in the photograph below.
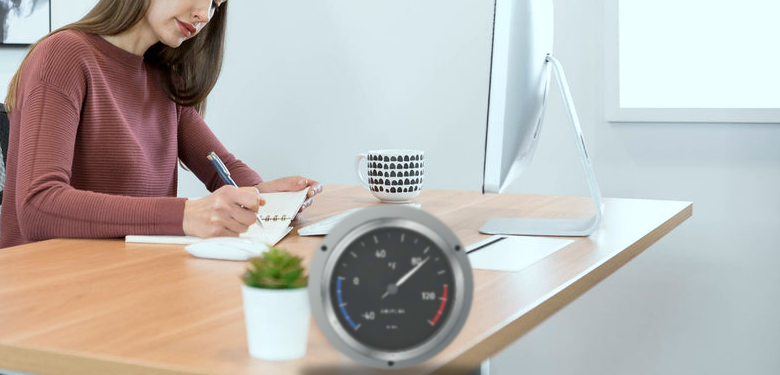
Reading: 85 °F
